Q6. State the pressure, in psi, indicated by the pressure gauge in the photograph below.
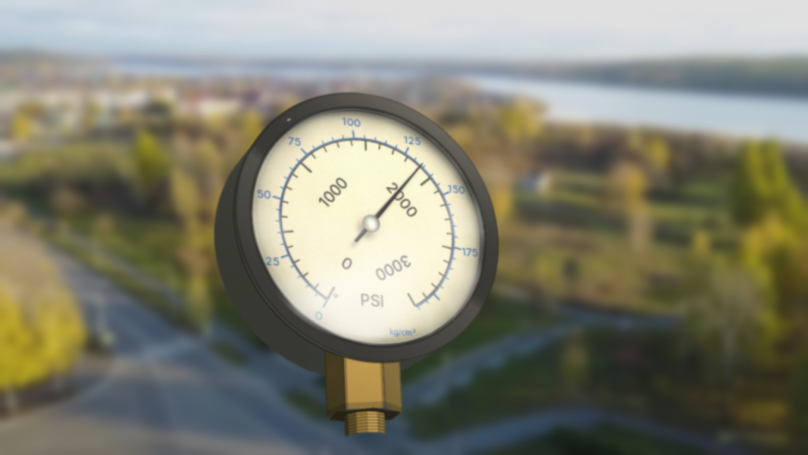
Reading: 1900 psi
